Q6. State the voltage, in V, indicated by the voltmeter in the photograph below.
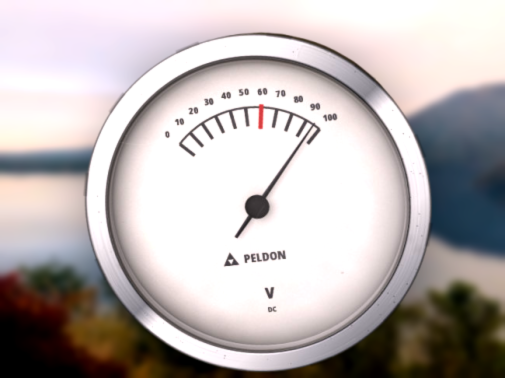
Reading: 95 V
